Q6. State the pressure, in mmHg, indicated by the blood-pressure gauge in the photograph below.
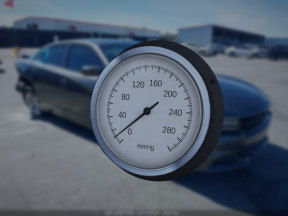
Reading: 10 mmHg
